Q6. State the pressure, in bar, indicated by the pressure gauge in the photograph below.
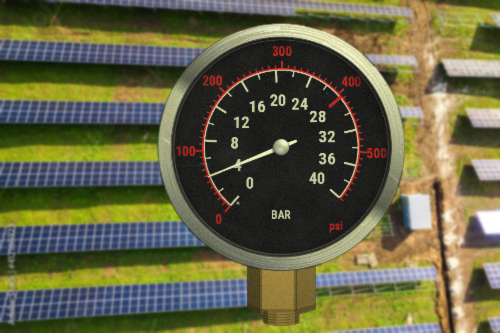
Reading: 4 bar
